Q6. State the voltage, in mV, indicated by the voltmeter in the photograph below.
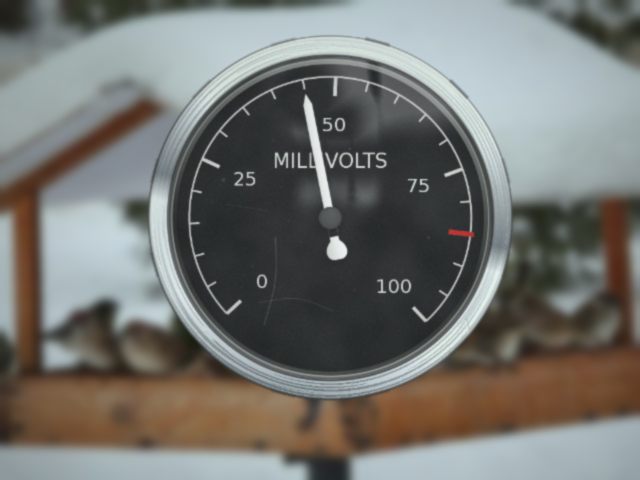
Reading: 45 mV
